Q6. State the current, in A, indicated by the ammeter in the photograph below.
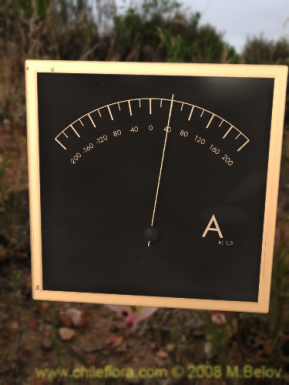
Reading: 40 A
